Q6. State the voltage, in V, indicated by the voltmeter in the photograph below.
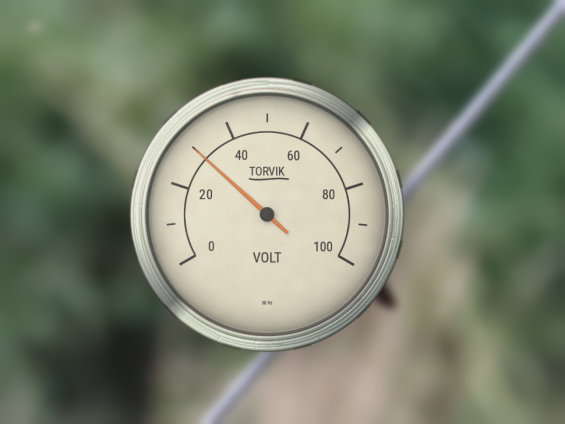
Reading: 30 V
